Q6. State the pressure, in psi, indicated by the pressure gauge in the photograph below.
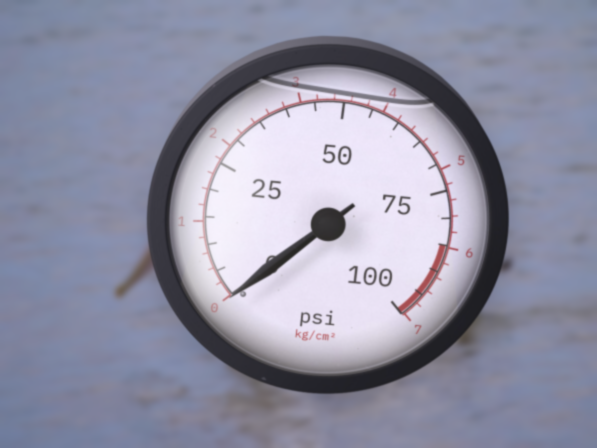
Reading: 0 psi
